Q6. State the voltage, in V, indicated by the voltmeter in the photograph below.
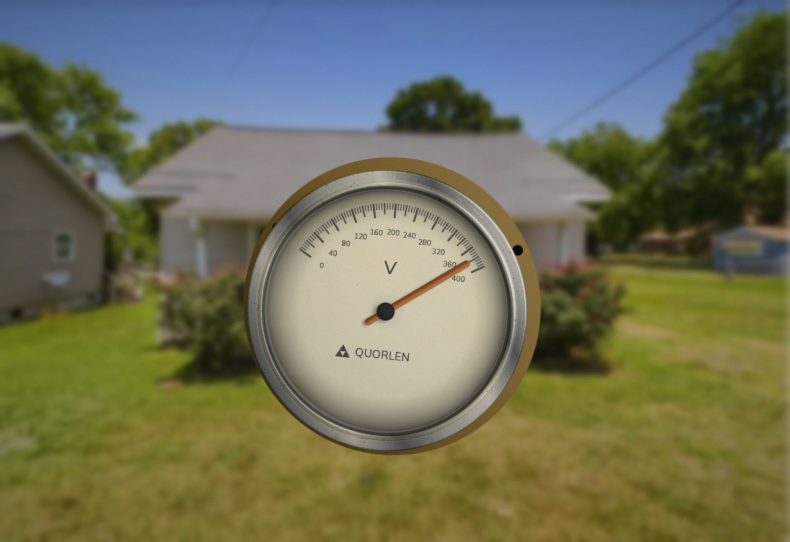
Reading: 380 V
